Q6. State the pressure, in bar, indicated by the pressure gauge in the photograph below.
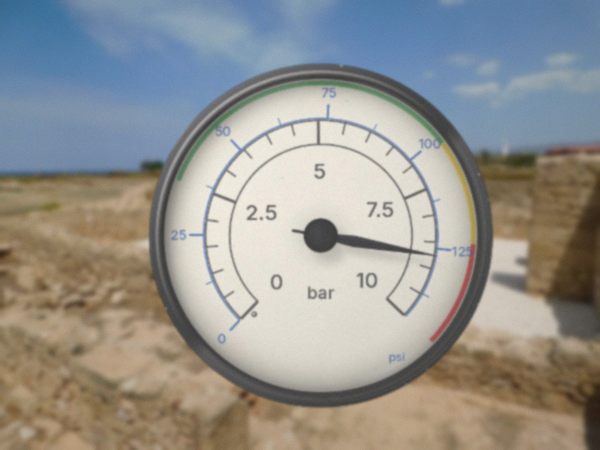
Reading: 8.75 bar
